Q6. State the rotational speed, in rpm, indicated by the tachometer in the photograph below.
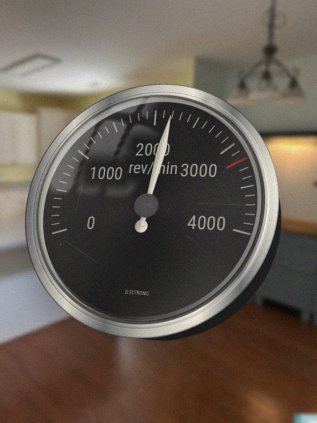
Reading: 2200 rpm
